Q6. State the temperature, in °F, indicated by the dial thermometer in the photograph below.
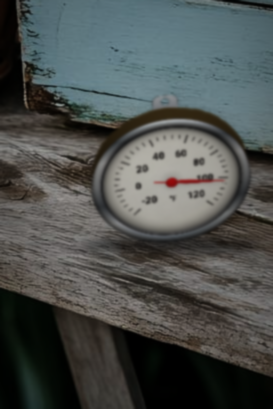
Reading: 100 °F
